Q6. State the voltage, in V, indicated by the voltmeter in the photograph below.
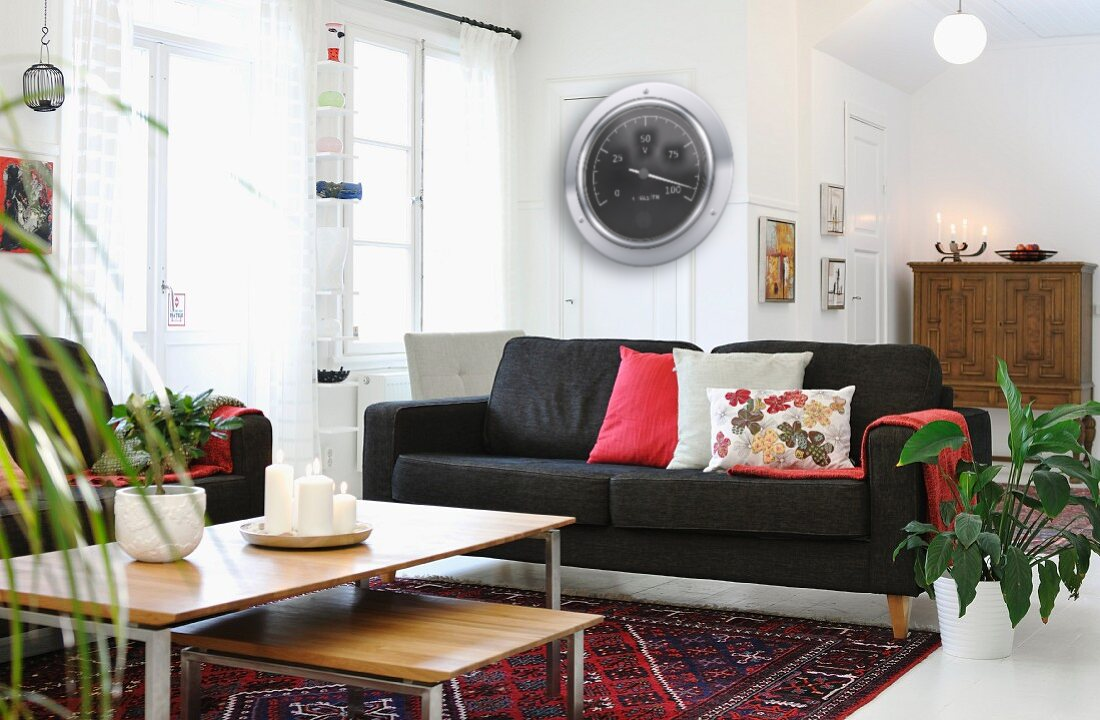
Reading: 95 V
